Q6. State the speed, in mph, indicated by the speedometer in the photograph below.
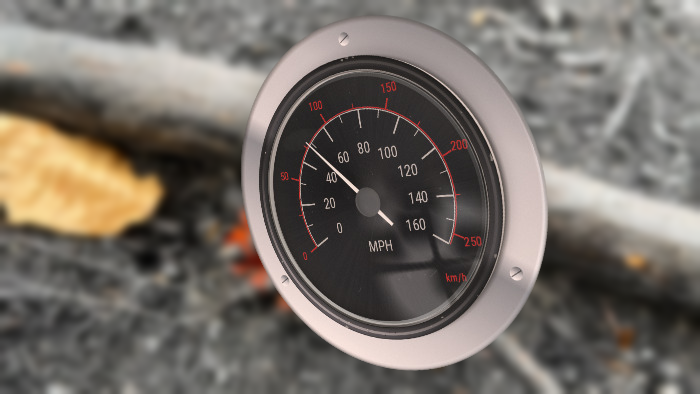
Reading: 50 mph
